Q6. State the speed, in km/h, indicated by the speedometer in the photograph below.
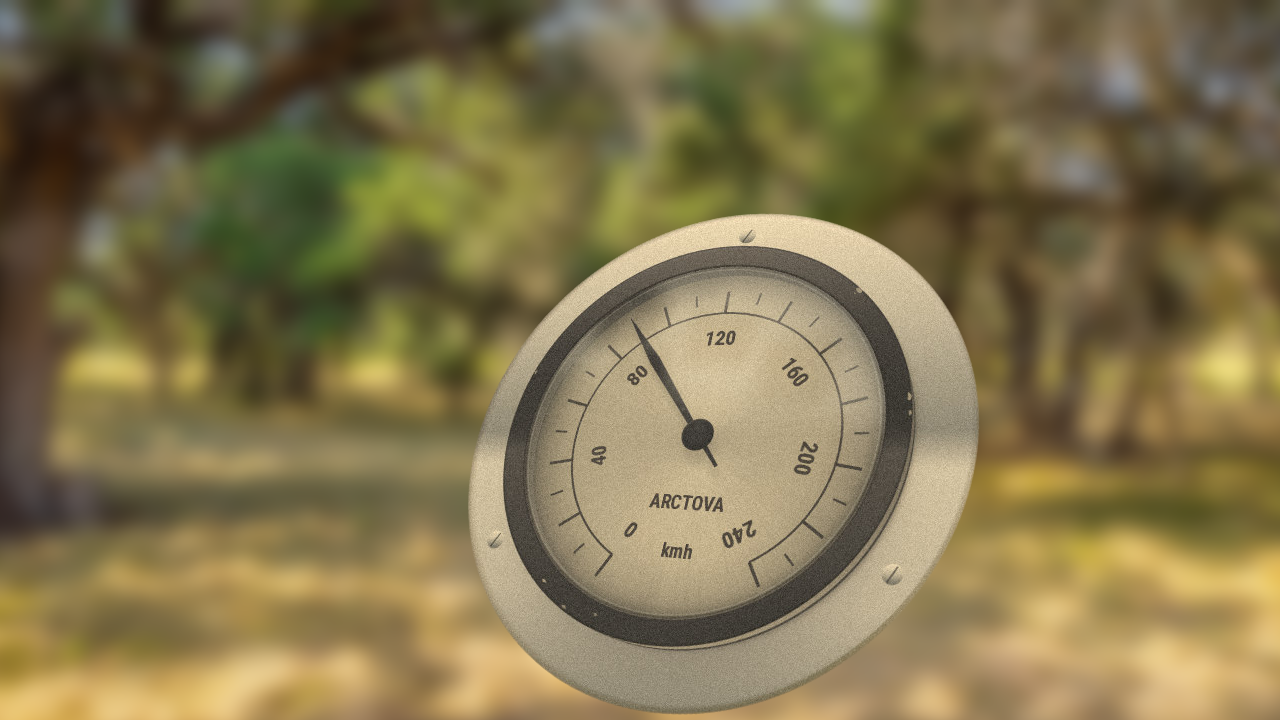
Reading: 90 km/h
